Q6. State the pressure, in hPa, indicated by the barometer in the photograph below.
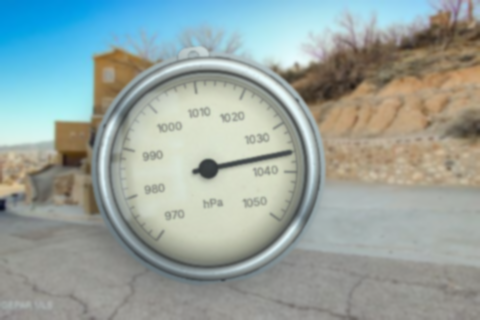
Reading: 1036 hPa
